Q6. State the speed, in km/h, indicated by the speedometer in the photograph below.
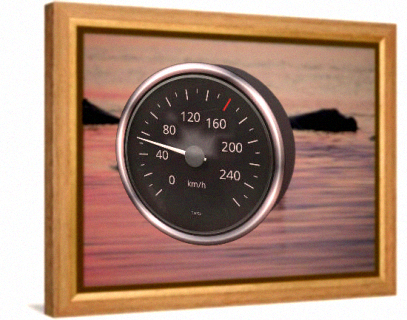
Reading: 55 km/h
